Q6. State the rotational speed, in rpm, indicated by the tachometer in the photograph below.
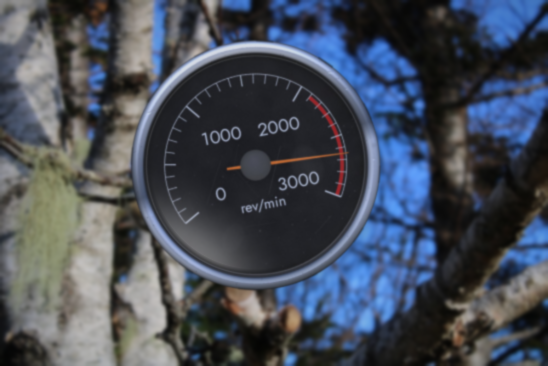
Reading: 2650 rpm
